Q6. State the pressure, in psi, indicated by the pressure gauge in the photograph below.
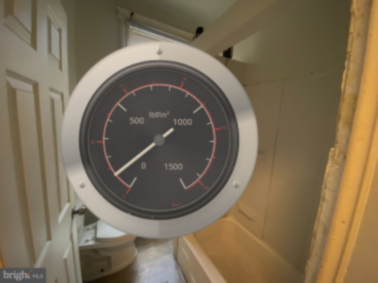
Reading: 100 psi
